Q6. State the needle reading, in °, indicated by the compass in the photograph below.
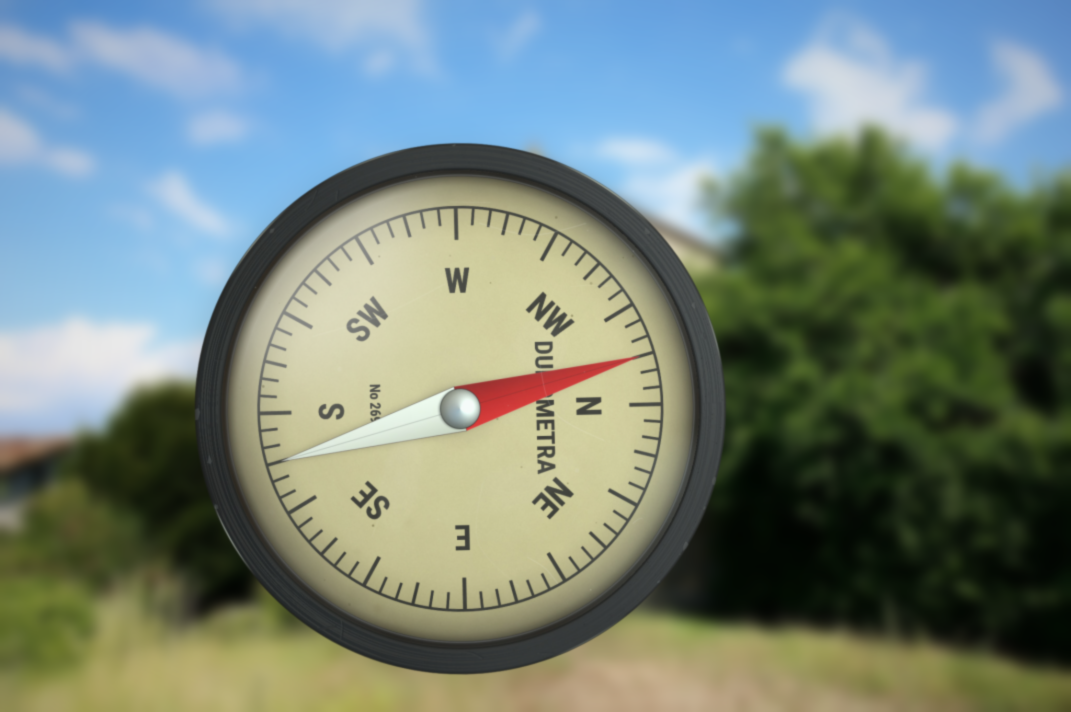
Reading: 345 °
